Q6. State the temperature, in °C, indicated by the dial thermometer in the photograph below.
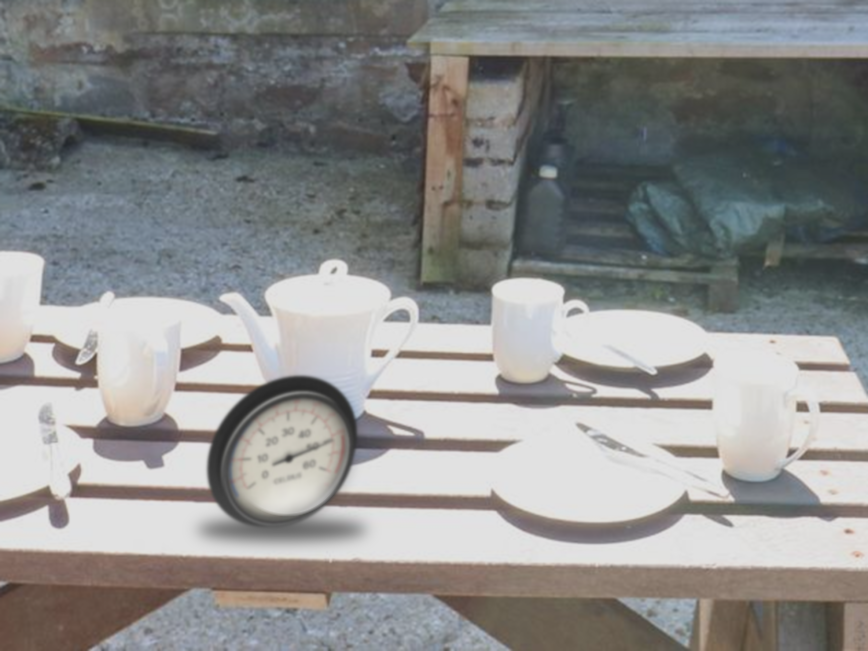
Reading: 50 °C
